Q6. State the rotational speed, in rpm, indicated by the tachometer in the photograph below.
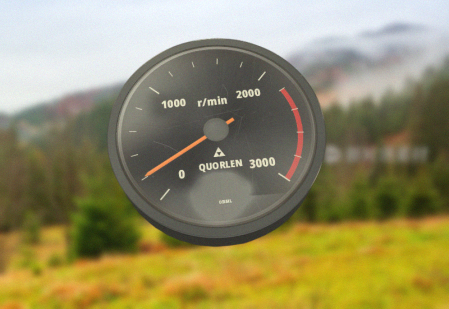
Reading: 200 rpm
